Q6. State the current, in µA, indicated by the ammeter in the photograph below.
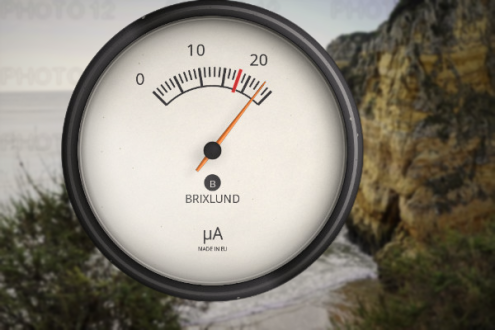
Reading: 23 µA
